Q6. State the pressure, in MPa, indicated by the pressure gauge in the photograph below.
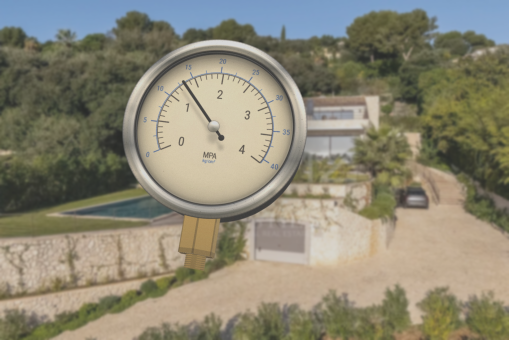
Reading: 1.3 MPa
